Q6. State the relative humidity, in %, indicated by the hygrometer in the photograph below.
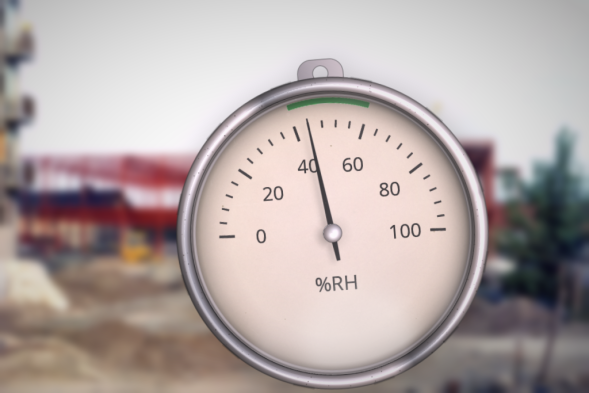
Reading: 44 %
